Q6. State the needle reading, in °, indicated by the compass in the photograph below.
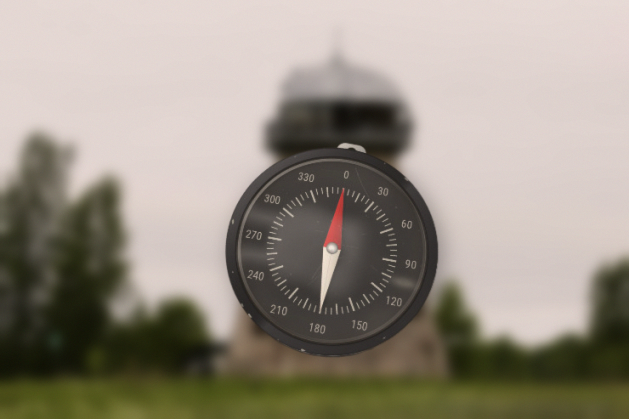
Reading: 0 °
